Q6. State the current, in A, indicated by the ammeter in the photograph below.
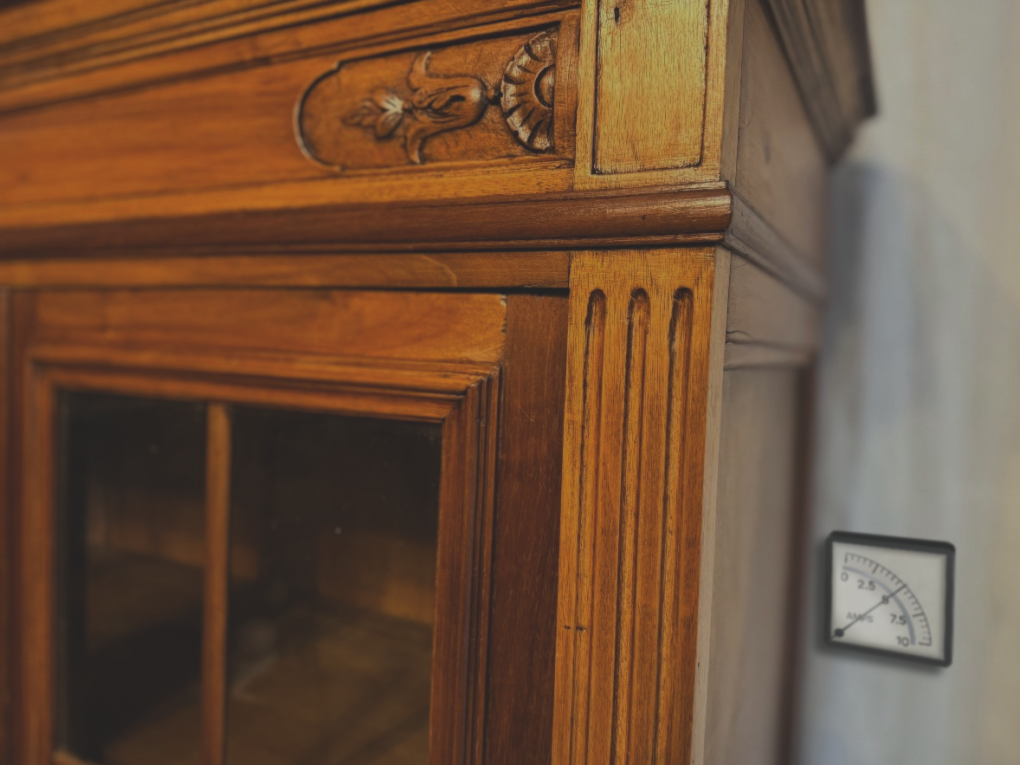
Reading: 5 A
